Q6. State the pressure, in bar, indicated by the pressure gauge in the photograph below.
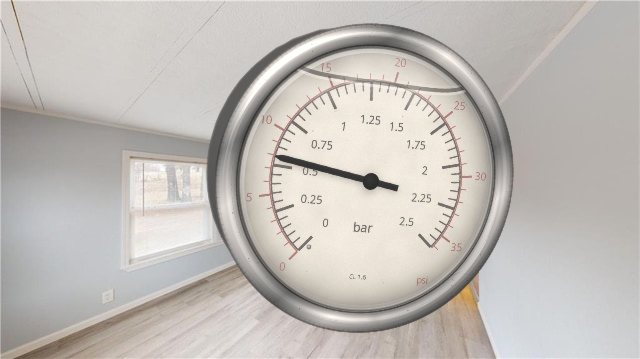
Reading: 0.55 bar
